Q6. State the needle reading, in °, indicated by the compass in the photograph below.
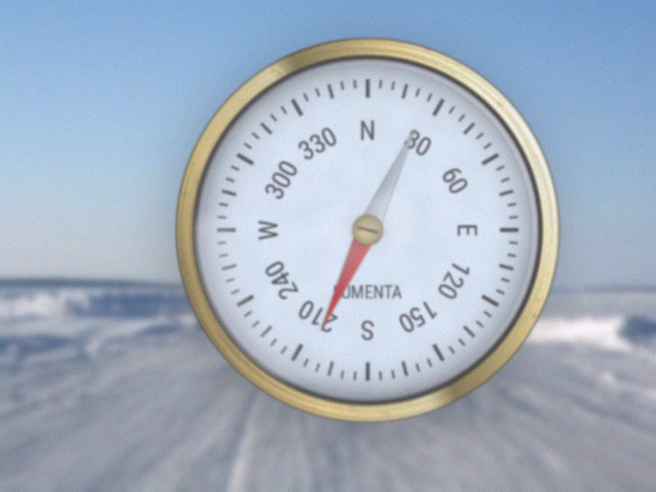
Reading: 205 °
